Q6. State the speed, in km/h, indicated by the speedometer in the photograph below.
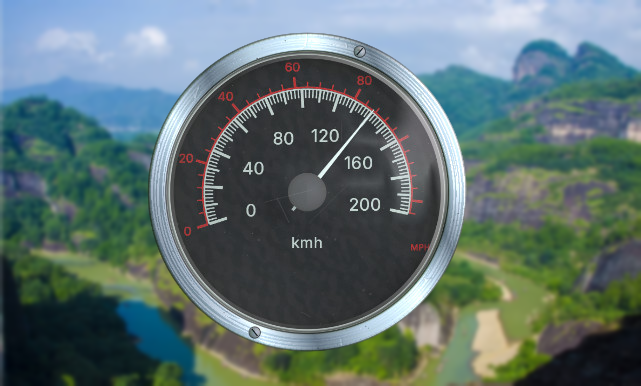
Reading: 140 km/h
